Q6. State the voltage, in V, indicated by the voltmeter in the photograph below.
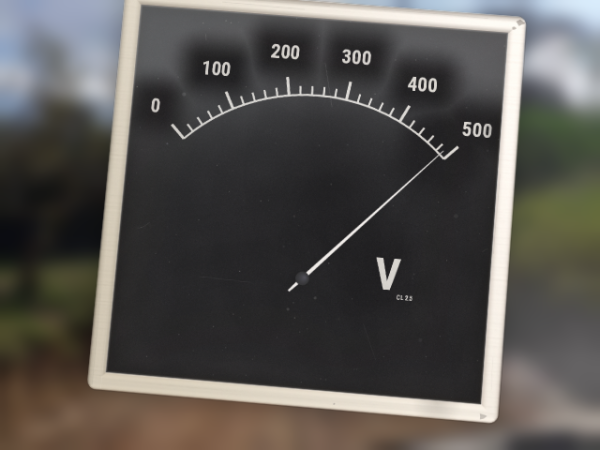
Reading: 490 V
